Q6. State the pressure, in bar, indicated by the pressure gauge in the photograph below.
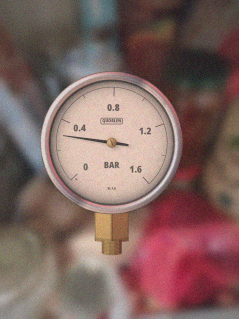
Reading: 0.3 bar
